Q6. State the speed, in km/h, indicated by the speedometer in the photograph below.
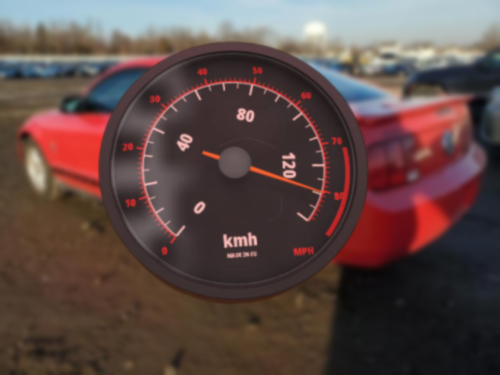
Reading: 130 km/h
